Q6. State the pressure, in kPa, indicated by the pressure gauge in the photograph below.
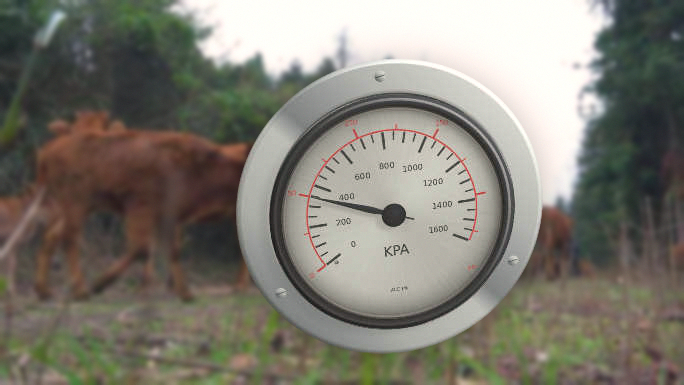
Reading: 350 kPa
